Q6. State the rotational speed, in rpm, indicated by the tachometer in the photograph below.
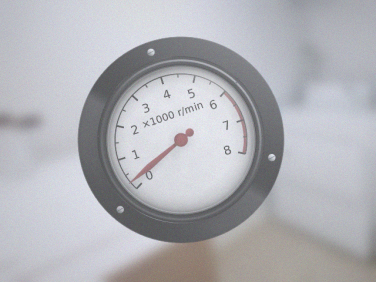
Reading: 250 rpm
